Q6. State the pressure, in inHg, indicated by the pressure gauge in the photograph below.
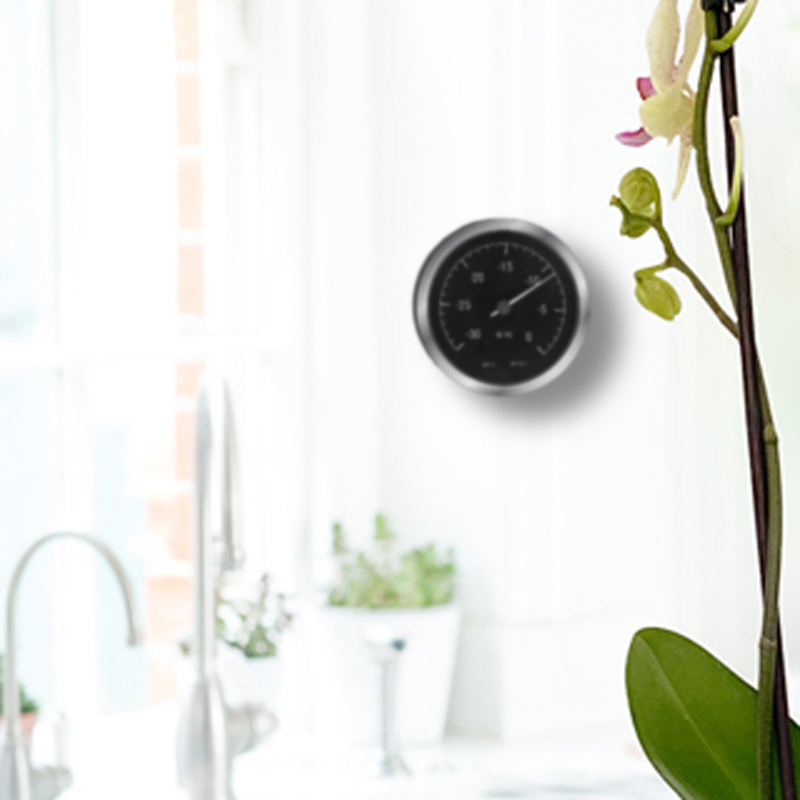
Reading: -9 inHg
